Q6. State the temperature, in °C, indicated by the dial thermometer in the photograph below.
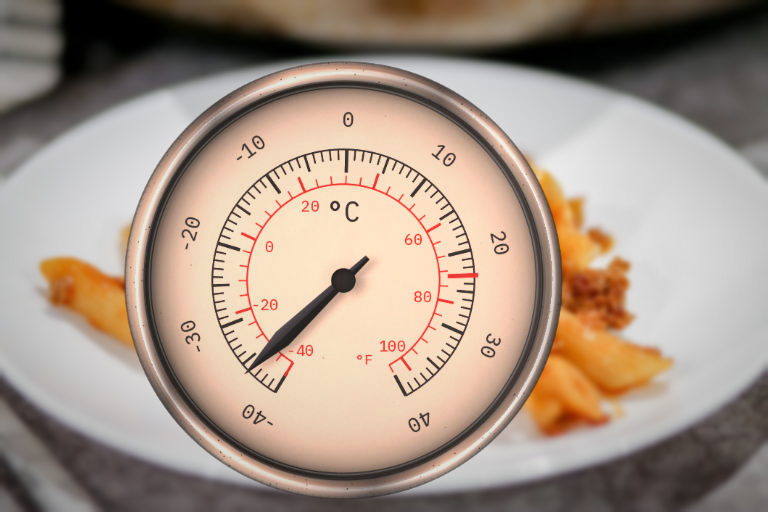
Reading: -36 °C
